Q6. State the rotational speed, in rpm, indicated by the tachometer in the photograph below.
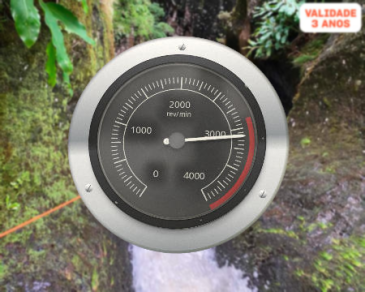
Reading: 3100 rpm
